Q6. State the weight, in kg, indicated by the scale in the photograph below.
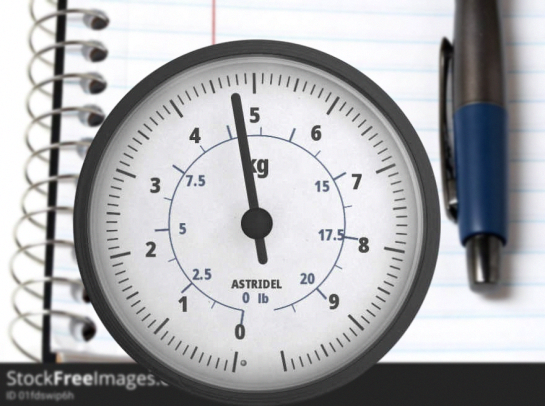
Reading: 4.75 kg
